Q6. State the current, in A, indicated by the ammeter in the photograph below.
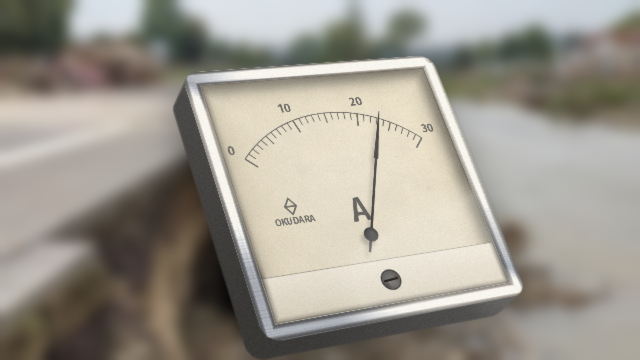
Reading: 23 A
